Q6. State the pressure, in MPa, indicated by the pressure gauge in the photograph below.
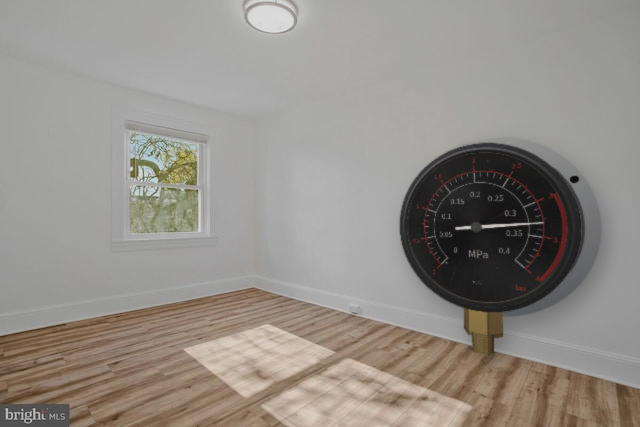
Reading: 0.33 MPa
